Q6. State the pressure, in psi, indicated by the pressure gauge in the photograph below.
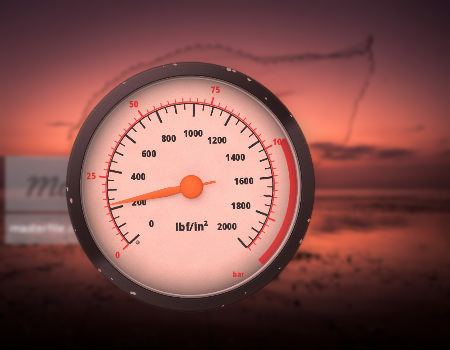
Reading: 225 psi
